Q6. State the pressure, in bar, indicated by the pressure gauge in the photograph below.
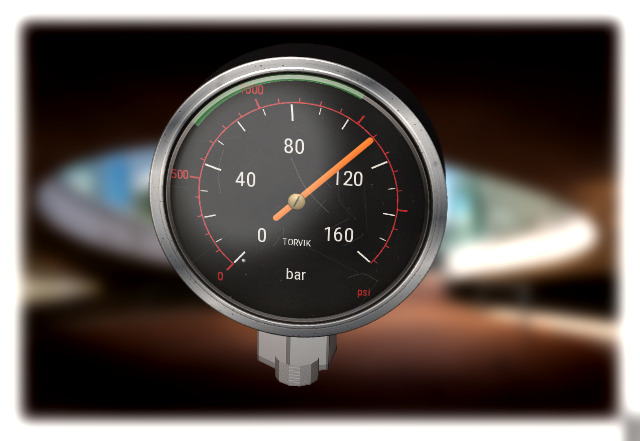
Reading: 110 bar
